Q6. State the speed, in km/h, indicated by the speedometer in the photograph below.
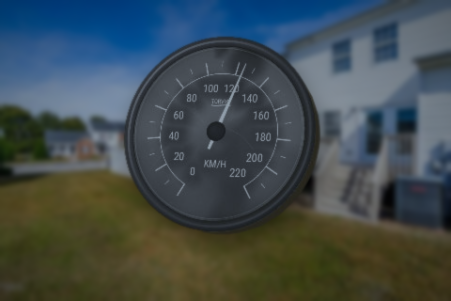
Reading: 125 km/h
